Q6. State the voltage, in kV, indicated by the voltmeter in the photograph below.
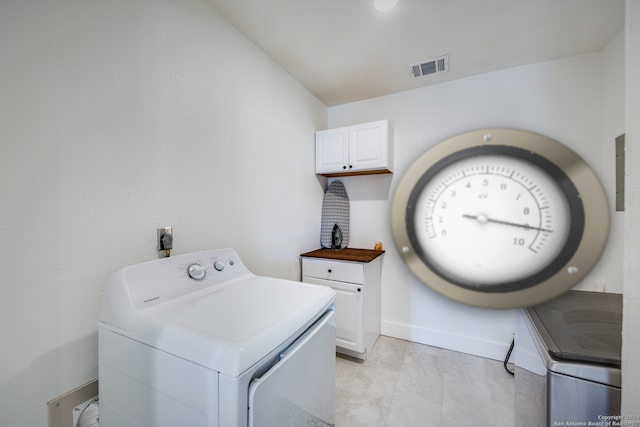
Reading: 9 kV
